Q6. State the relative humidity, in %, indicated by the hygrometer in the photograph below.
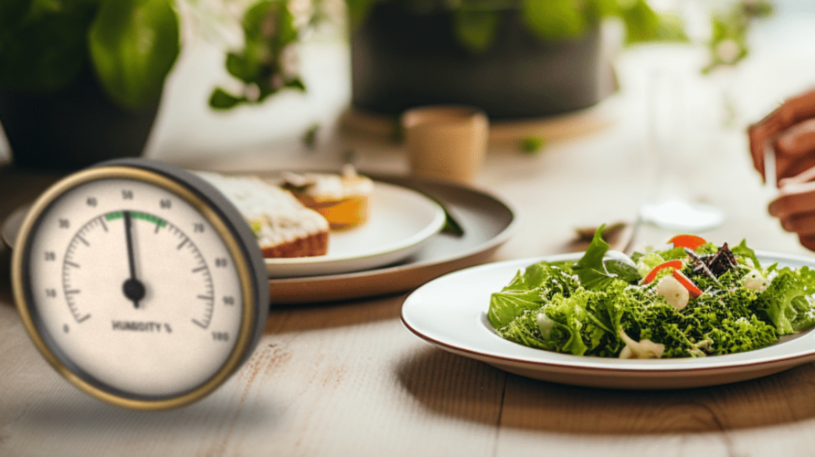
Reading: 50 %
